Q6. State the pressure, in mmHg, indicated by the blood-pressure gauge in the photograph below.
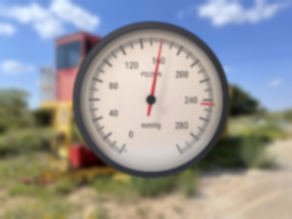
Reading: 160 mmHg
